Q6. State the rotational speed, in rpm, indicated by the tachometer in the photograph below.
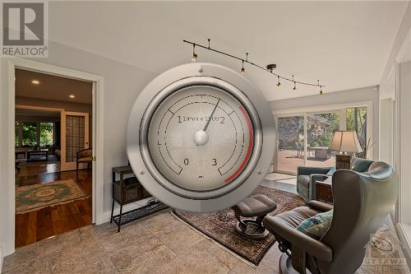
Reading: 1750 rpm
